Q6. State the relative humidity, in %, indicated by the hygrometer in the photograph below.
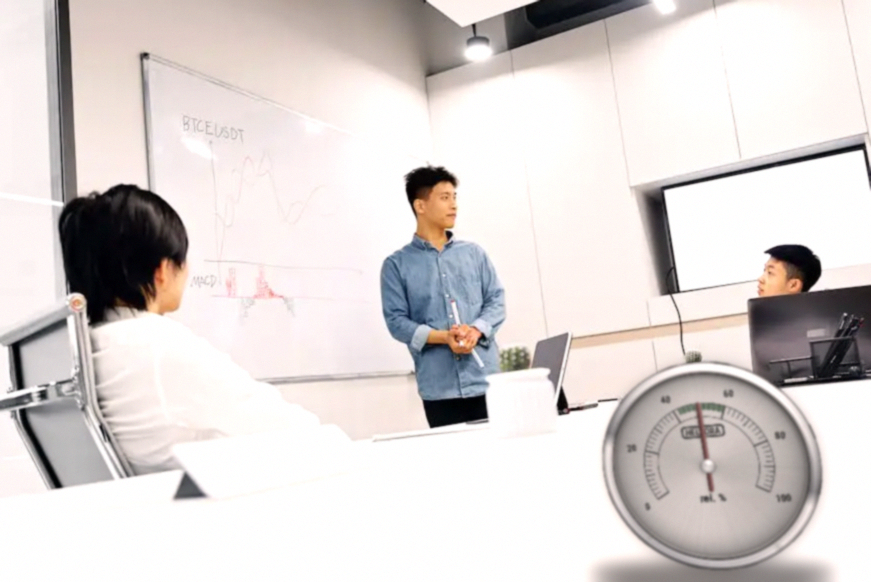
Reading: 50 %
